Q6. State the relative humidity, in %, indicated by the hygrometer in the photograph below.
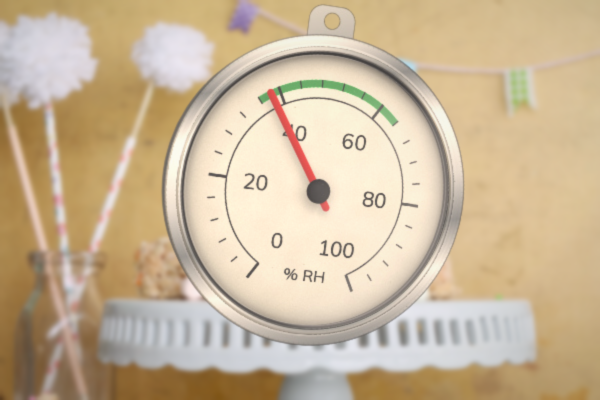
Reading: 38 %
